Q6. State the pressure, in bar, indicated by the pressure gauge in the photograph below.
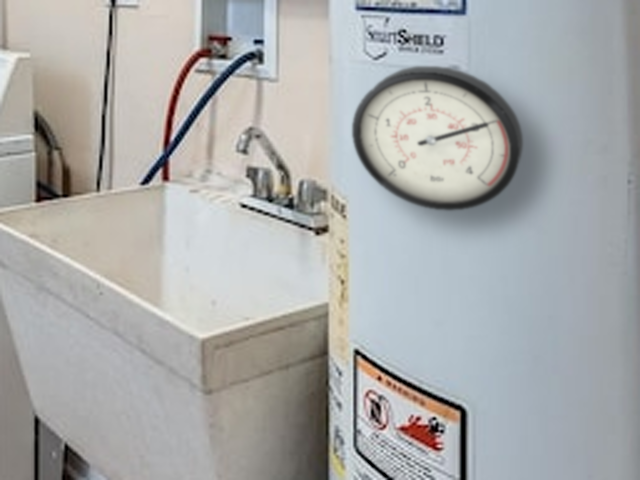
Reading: 3 bar
